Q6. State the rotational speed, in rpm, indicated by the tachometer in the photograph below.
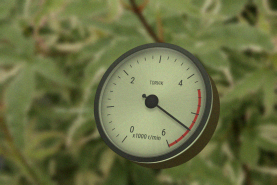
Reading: 5400 rpm
